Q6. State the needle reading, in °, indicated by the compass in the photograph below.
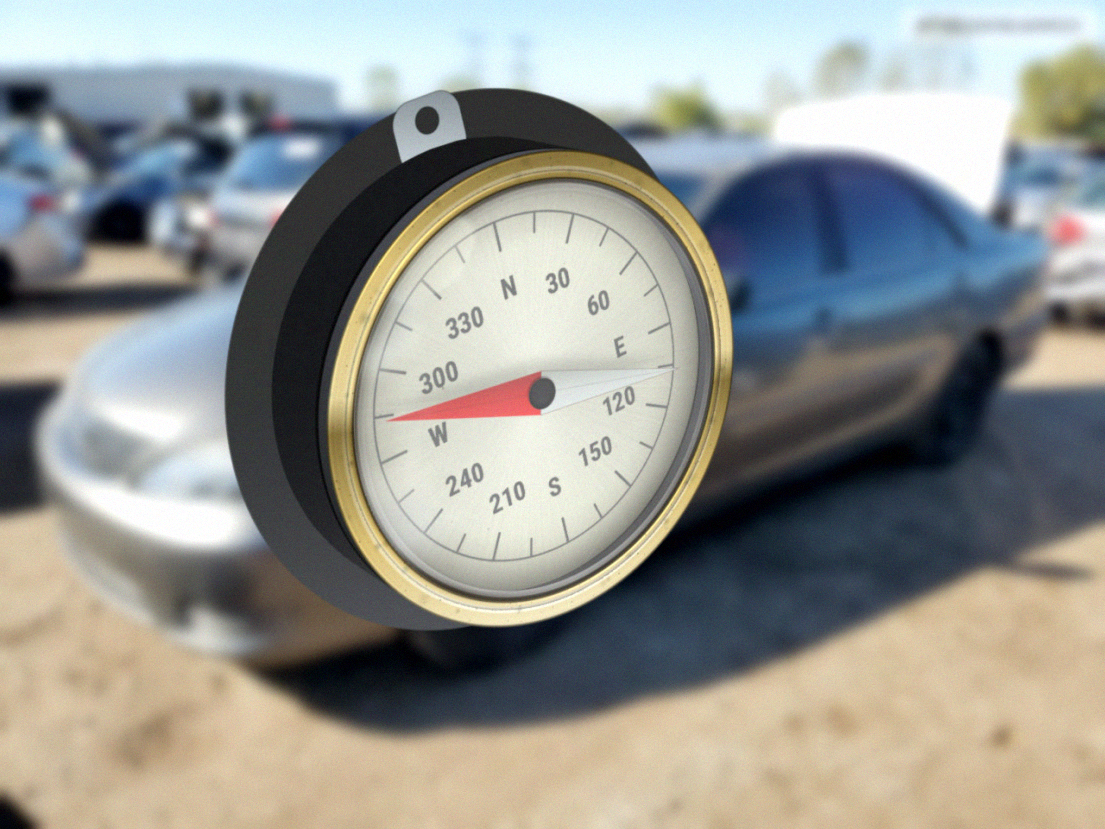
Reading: 285 °
